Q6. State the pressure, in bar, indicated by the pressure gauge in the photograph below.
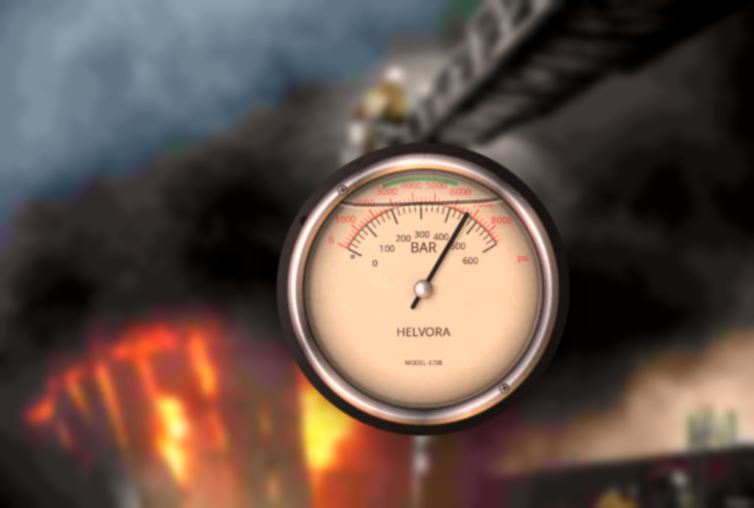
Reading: 460 bar
